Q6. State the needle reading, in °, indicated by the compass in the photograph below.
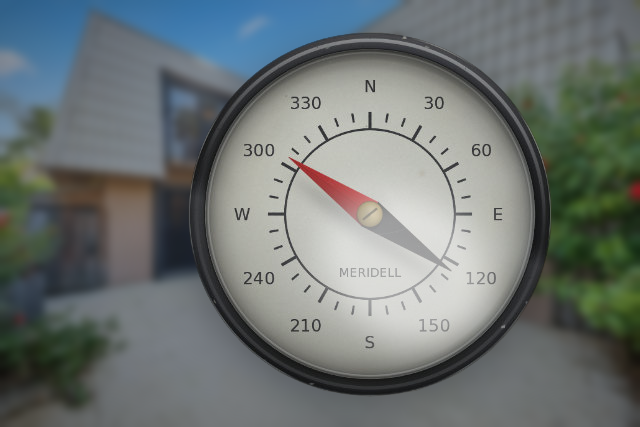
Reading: 305 °
